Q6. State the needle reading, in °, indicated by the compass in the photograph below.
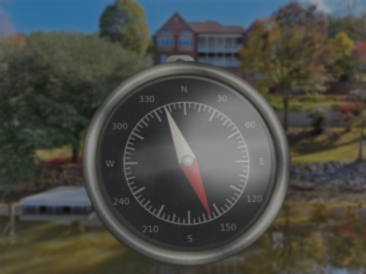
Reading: 160 °
